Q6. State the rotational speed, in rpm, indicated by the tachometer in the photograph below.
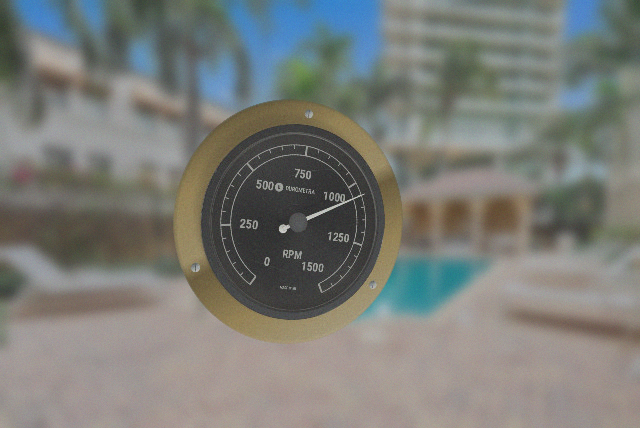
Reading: 1050 rpm
